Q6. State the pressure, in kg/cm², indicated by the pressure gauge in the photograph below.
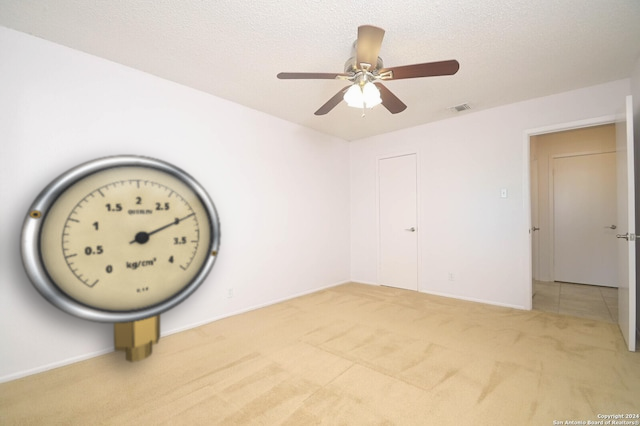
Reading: 3 kg/cm²
